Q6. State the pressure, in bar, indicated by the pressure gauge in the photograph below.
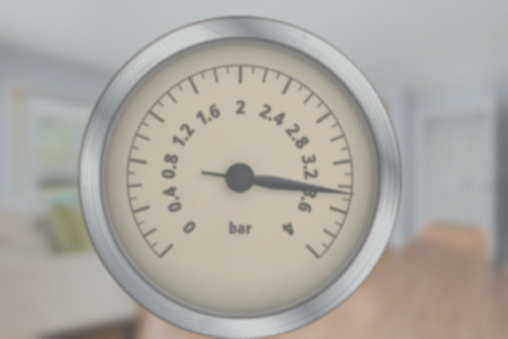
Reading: 3.45 bar
